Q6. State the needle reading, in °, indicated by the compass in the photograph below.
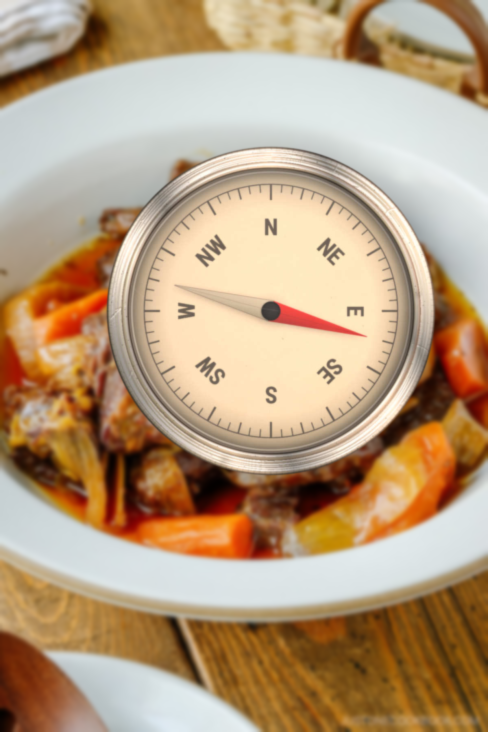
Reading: 105 °
